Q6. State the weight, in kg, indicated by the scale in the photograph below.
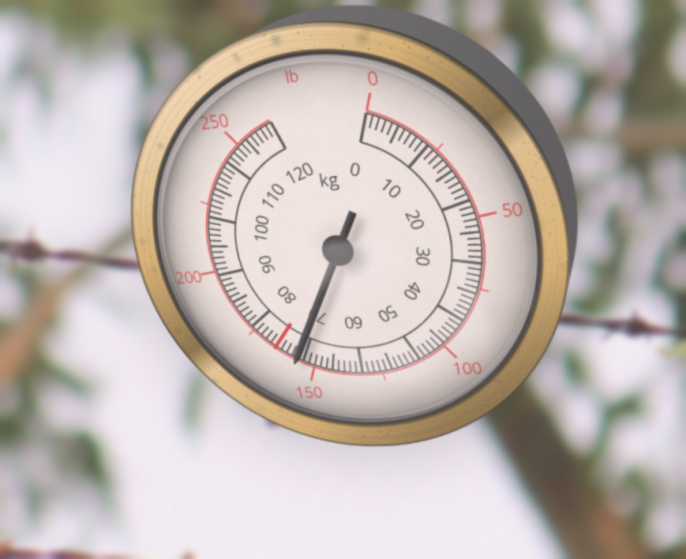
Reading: 71 kg
